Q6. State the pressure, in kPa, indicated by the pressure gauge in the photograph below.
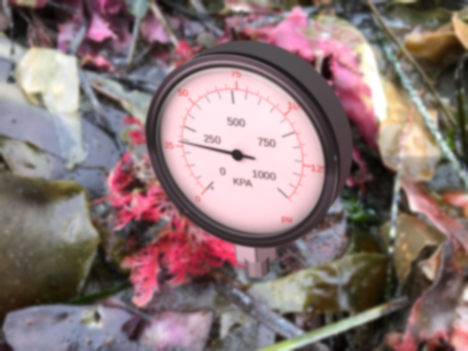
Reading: 200 kPa
